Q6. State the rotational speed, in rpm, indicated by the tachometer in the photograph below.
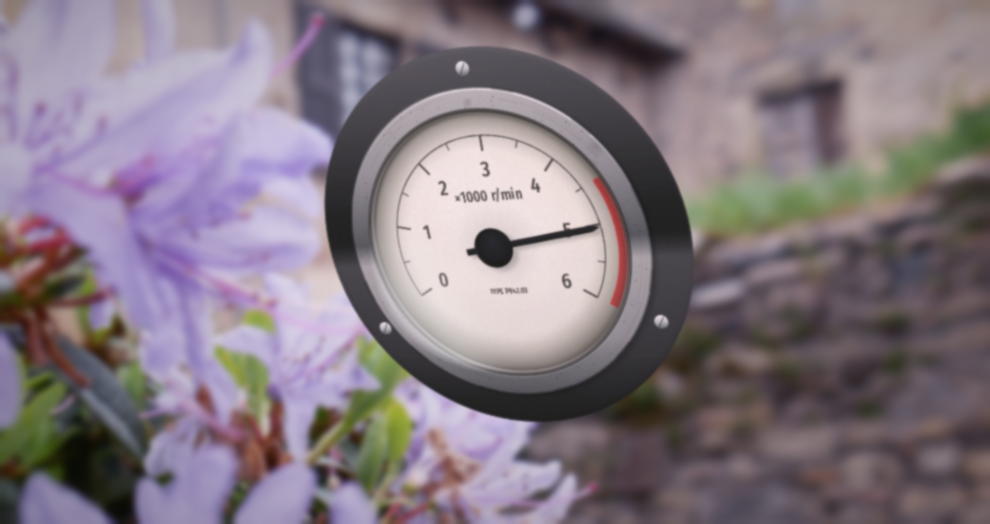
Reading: 5000 rpm
